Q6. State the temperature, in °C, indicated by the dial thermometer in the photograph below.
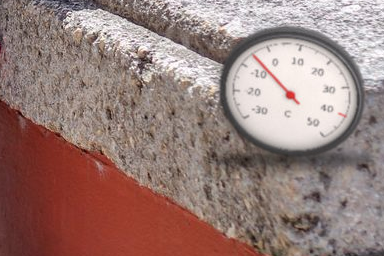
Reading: -5 °C
